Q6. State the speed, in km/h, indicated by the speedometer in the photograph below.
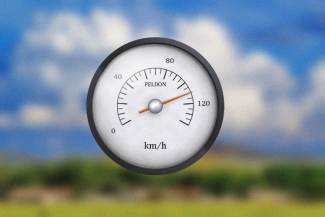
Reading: 110 km/h
